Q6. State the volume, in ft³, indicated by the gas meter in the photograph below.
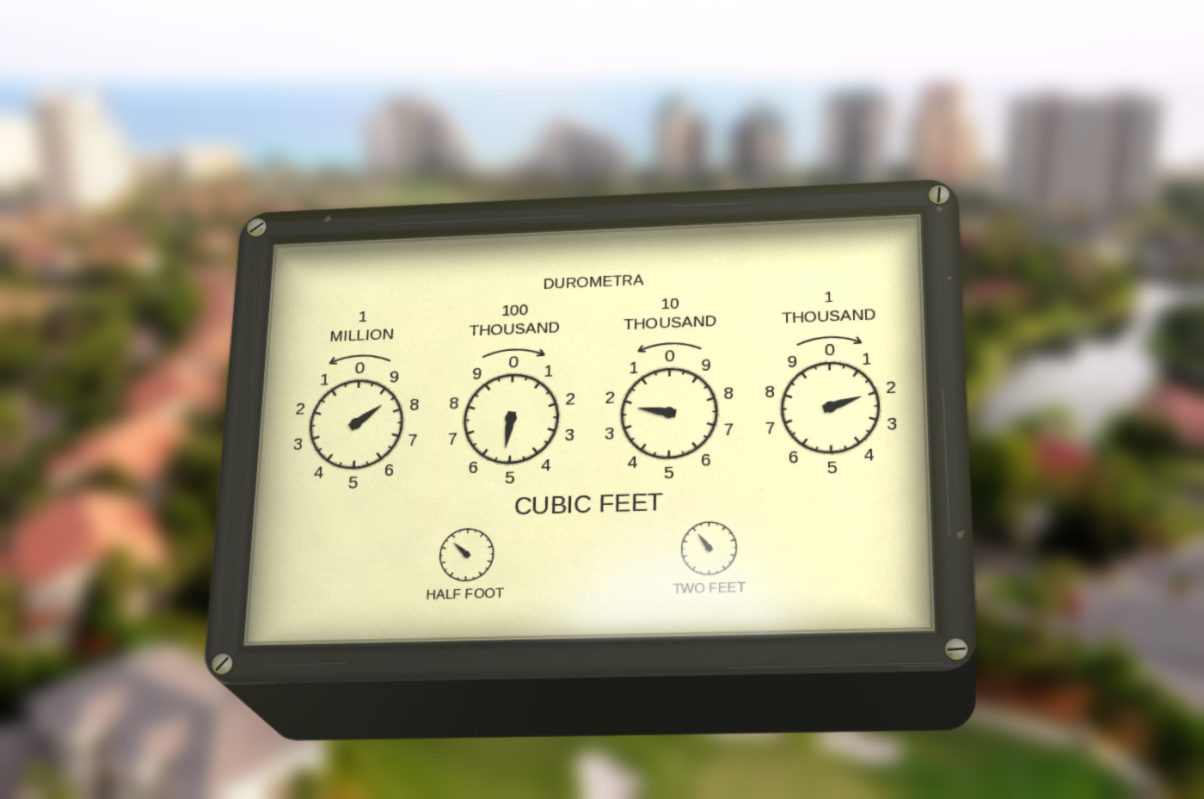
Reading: 852200 ft³
